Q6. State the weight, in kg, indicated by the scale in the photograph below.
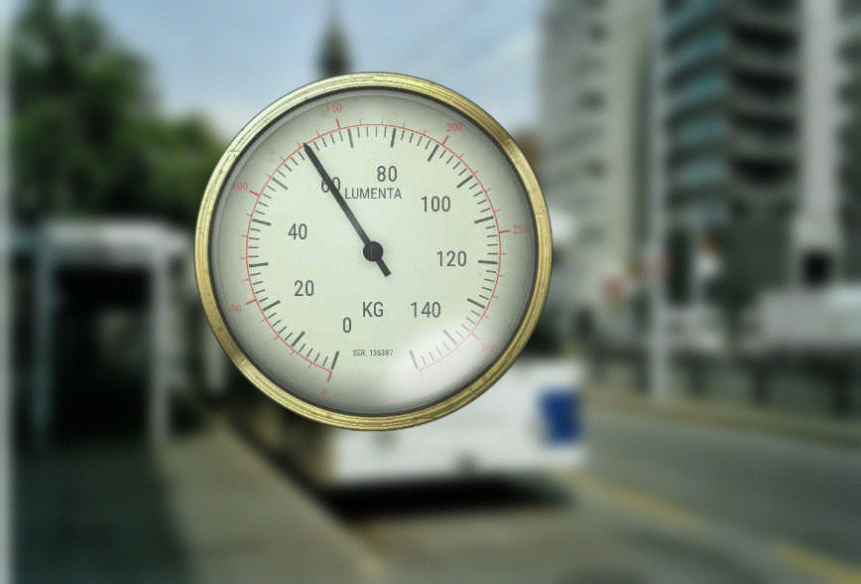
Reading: 60 kg
